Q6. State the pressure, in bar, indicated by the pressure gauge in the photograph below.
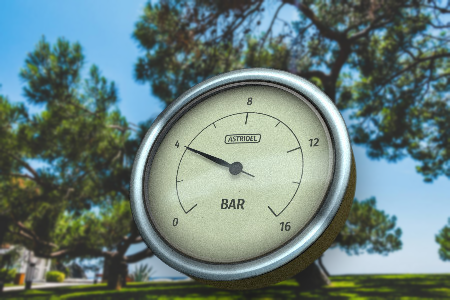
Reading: 4 bar
